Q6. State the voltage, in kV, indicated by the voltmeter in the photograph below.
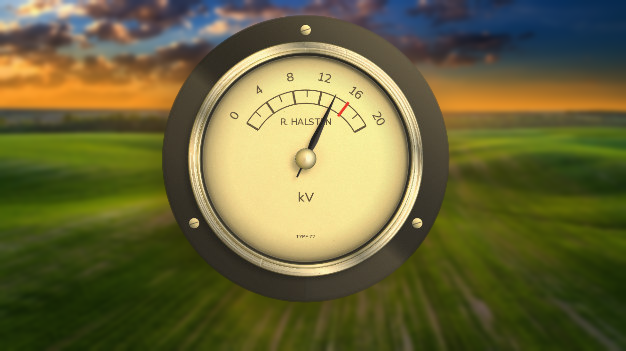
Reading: 14 kV
